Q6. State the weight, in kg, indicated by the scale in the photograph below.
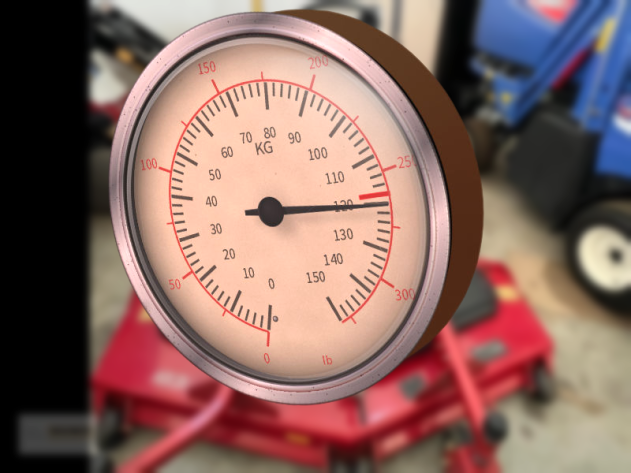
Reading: 120 kg
